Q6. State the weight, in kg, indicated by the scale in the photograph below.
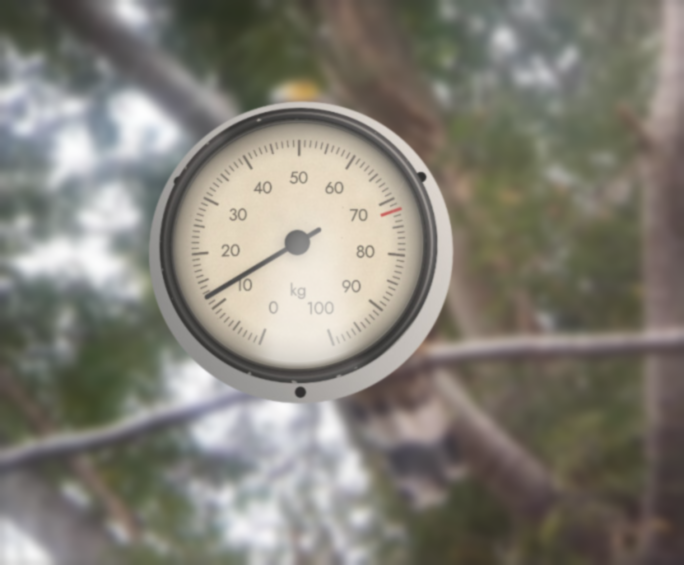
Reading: 12 kg
